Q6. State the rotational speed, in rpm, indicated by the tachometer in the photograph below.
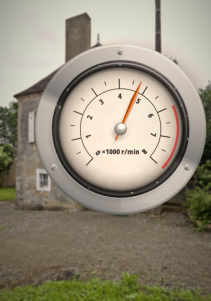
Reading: 4750 rpm
